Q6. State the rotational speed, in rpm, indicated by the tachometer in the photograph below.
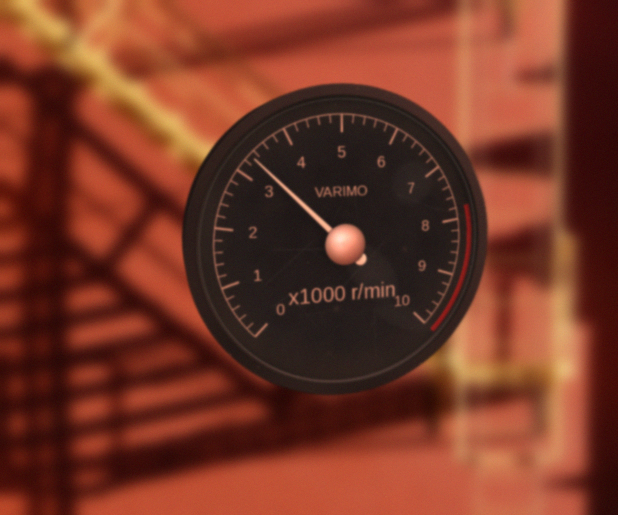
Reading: 3300 rpm
